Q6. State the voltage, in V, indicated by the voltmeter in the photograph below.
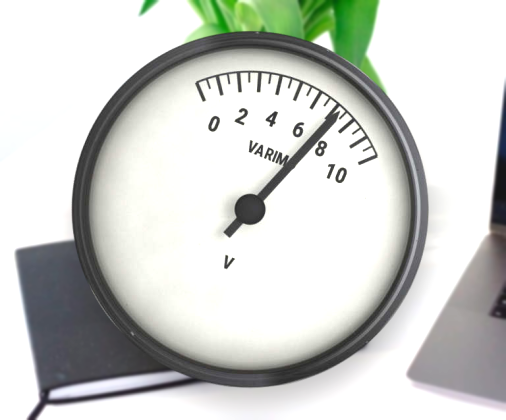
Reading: 7.25 V
